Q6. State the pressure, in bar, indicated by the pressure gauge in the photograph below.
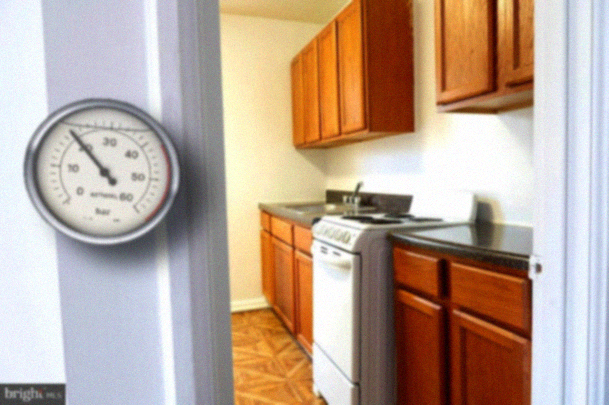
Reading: 20 bar
